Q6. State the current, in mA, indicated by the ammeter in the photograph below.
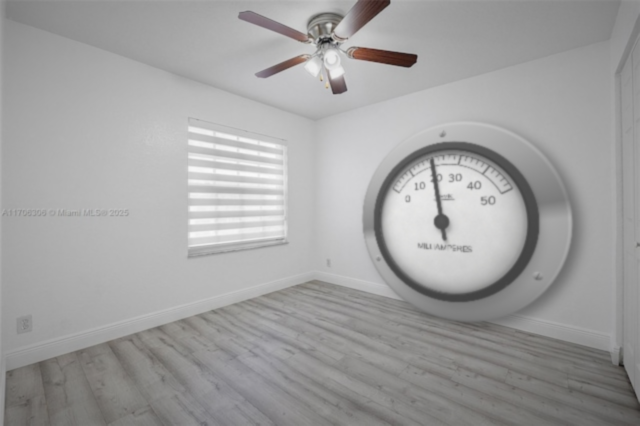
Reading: 20 mA
